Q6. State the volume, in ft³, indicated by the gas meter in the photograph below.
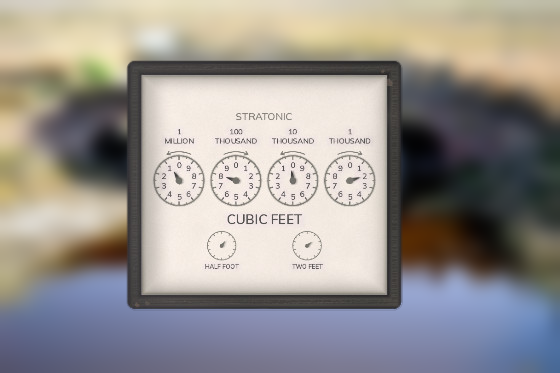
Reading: 80200 ft³
